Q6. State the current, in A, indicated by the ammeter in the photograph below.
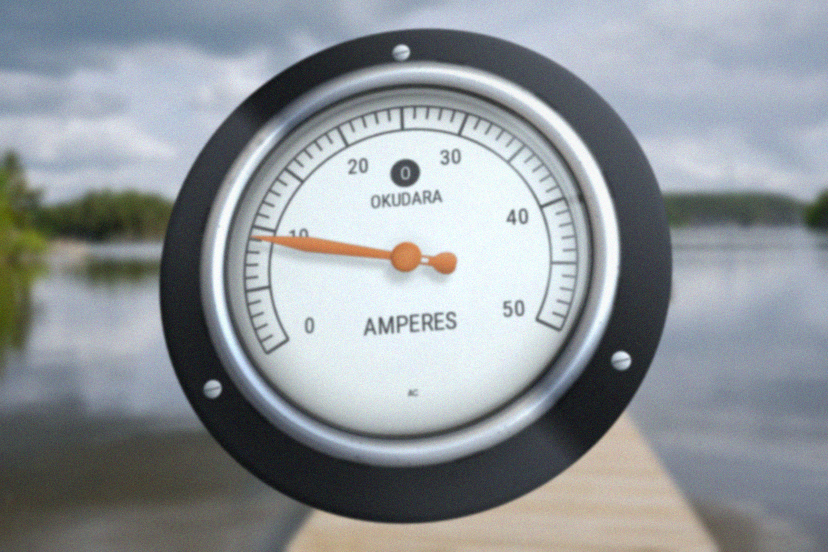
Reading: 9 A
